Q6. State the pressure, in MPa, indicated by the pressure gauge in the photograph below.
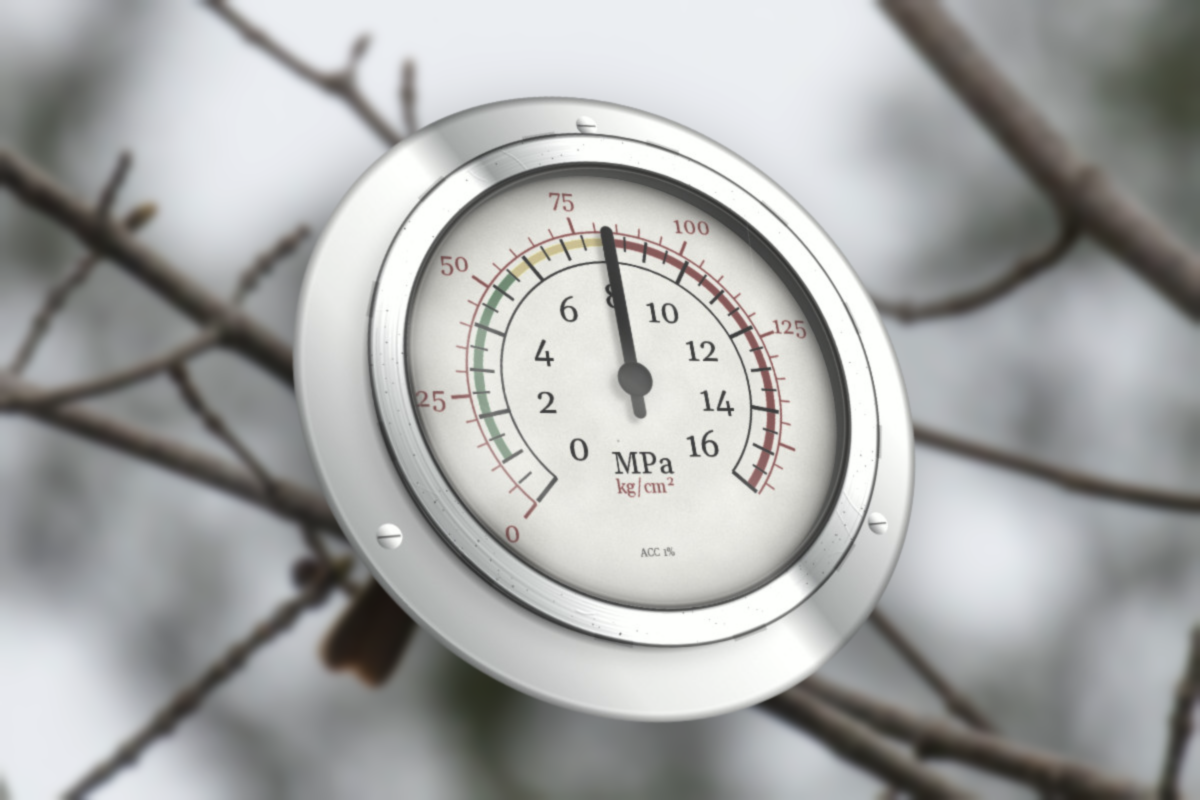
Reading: 8 MPa
